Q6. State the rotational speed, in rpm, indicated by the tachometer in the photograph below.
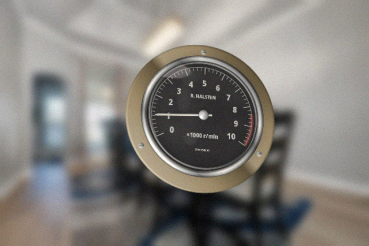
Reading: 1000 rpm
